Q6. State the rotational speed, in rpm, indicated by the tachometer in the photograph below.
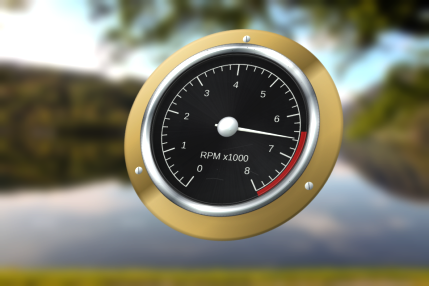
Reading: 6600 rpm
